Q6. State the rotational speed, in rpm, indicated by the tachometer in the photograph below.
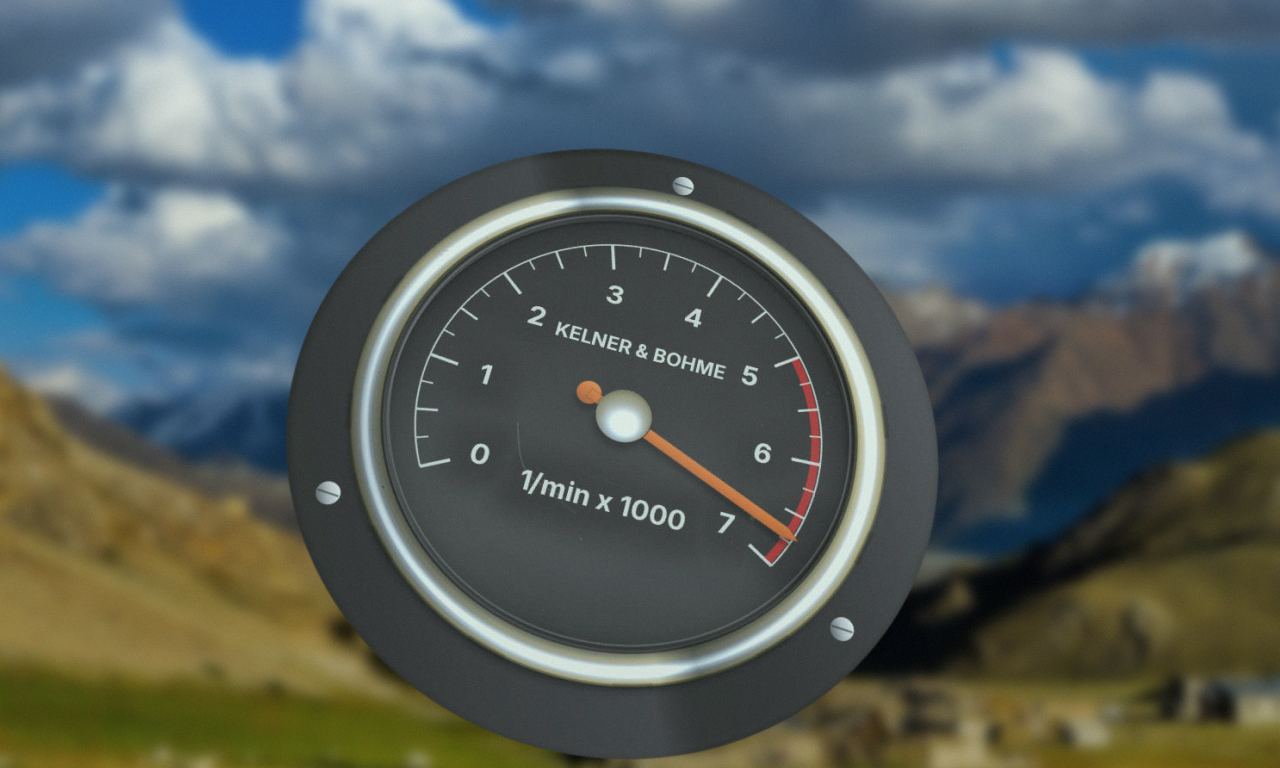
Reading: 6750 rpm
